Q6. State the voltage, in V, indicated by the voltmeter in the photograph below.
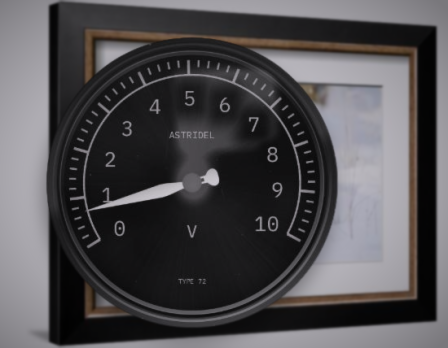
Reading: 0.7 V
